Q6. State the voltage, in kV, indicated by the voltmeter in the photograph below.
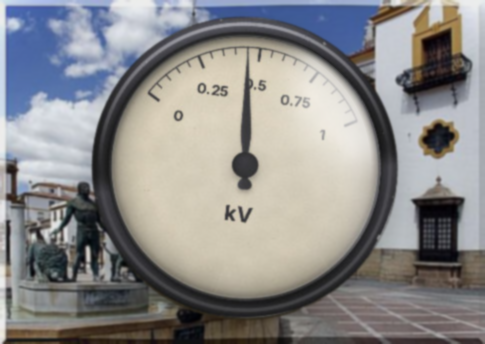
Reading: 0.45 kV
